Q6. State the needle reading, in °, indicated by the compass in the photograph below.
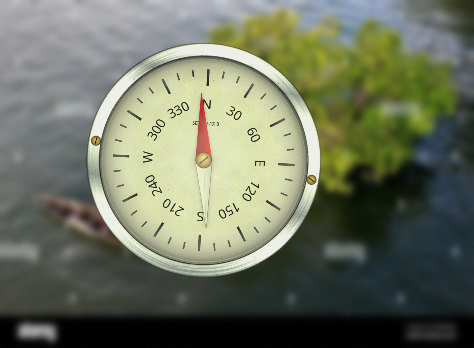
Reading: 355 °
